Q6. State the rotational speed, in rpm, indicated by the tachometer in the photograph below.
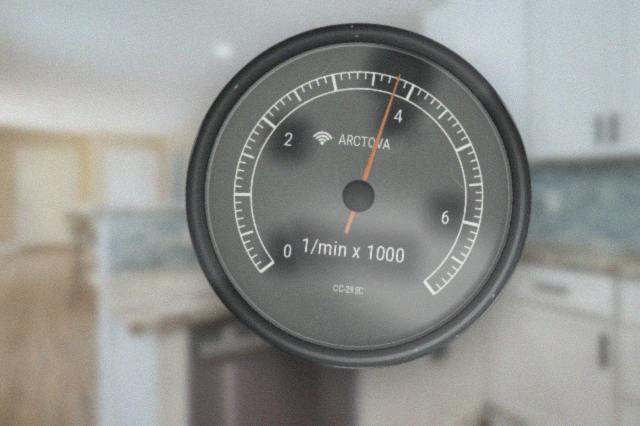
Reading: 3800 rpm
